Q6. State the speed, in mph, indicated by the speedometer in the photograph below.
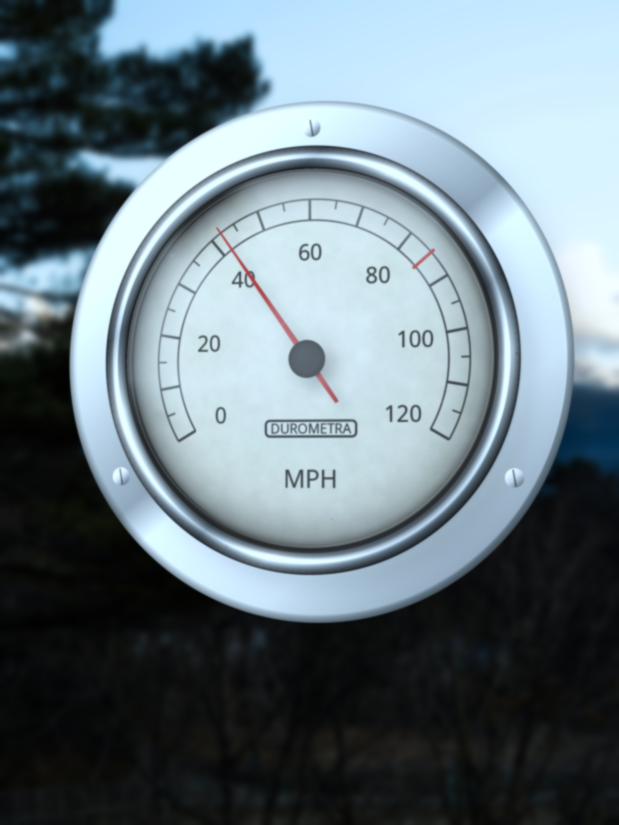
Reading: 42.5 mph
